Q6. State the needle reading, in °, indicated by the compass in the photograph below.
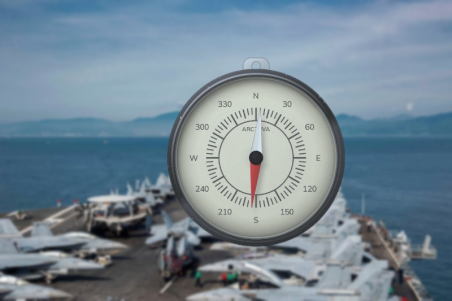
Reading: 185 °
